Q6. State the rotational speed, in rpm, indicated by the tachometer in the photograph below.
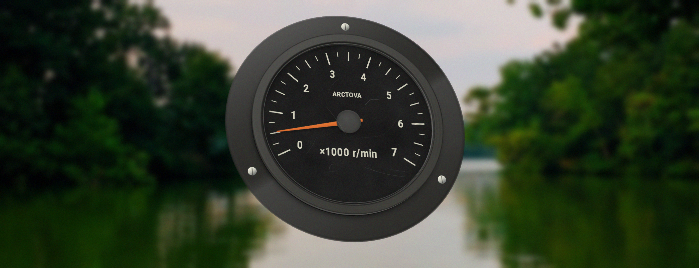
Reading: 500 rpm
